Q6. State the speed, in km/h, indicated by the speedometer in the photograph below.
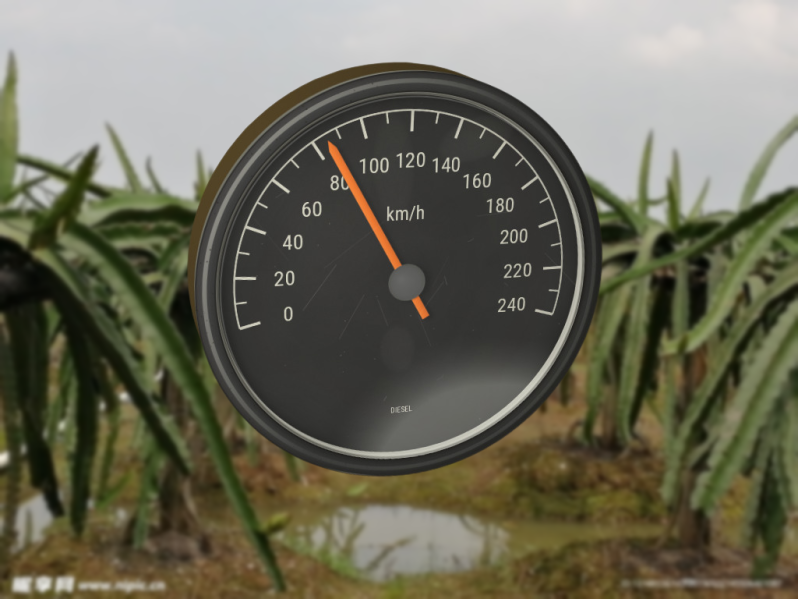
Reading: 85 km/h
